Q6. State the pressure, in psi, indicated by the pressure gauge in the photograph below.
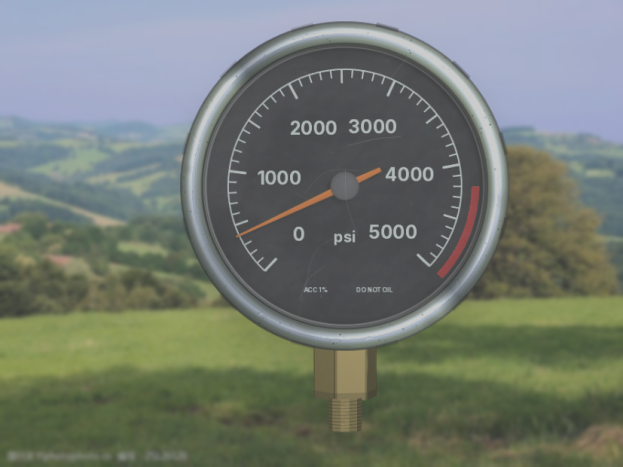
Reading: 400 psi
